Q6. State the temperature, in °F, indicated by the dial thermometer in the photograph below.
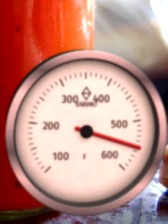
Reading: 550 °F
